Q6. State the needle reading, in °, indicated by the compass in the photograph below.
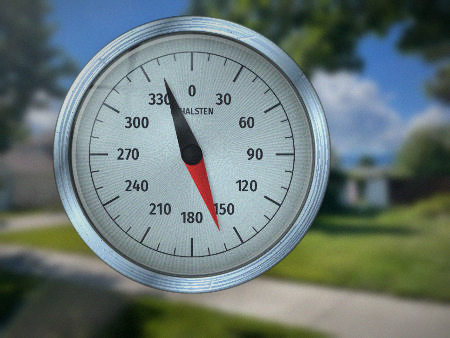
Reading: 160 °
